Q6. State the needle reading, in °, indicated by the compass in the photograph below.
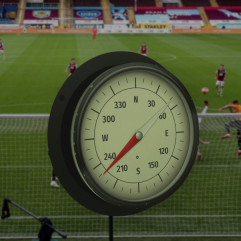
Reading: 230 °
